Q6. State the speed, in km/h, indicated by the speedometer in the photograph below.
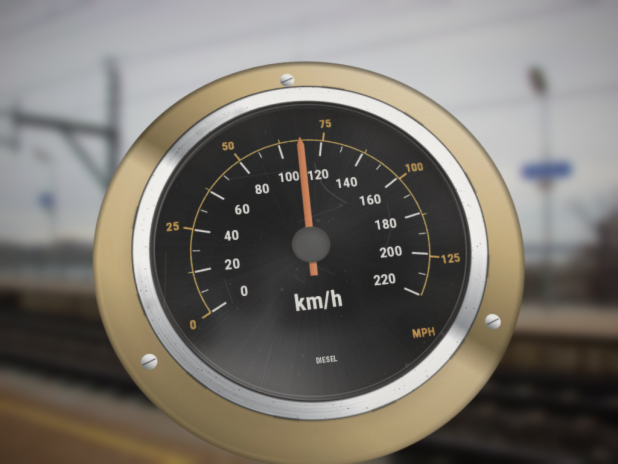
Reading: 110 km/h
